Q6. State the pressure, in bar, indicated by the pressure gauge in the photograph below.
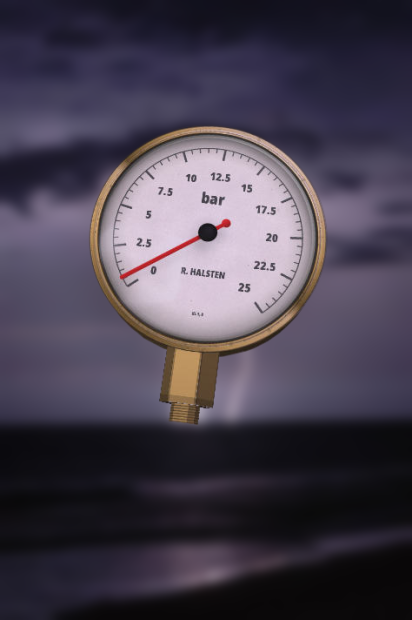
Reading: 0.5 bar
